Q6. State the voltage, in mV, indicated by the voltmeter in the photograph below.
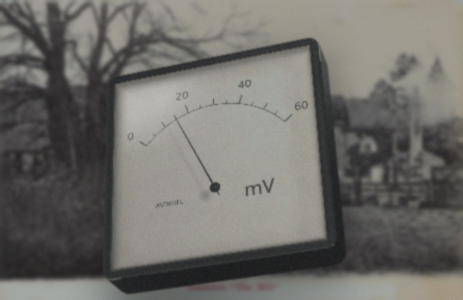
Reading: 15 mV
